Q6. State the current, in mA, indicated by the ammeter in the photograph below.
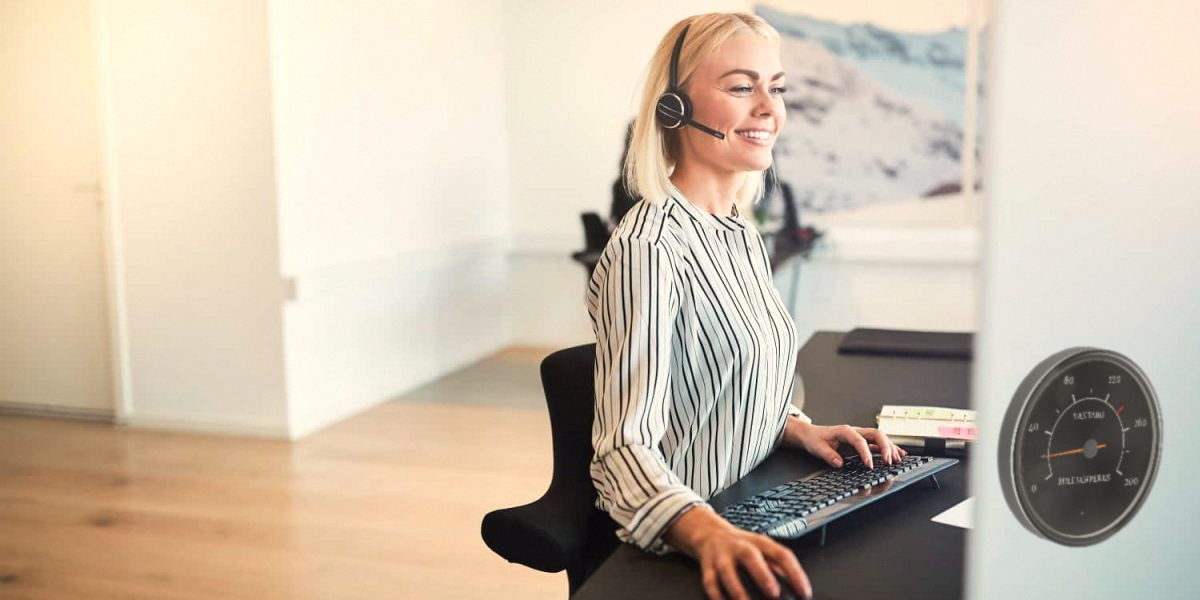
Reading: 20 mA
